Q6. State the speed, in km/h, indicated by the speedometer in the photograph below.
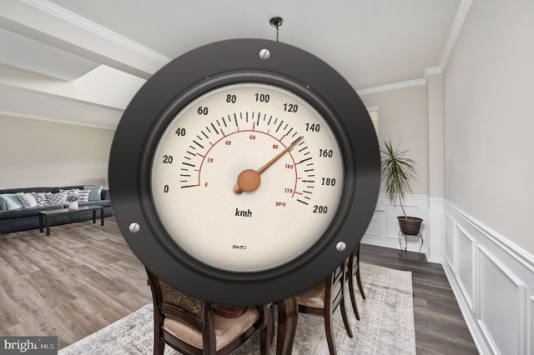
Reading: 140 km/h
